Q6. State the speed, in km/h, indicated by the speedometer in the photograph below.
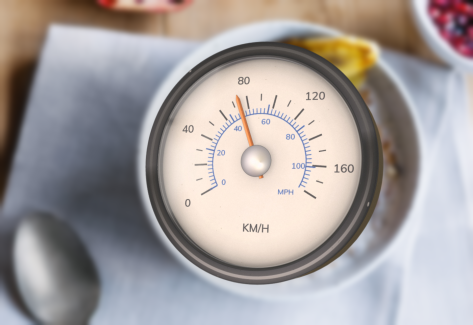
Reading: 75 km/h
